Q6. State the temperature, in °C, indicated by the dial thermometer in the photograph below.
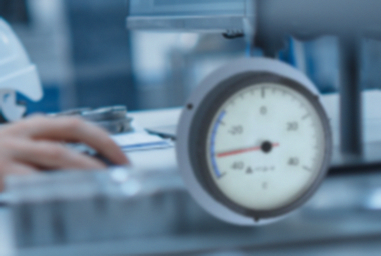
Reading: -32 °C
